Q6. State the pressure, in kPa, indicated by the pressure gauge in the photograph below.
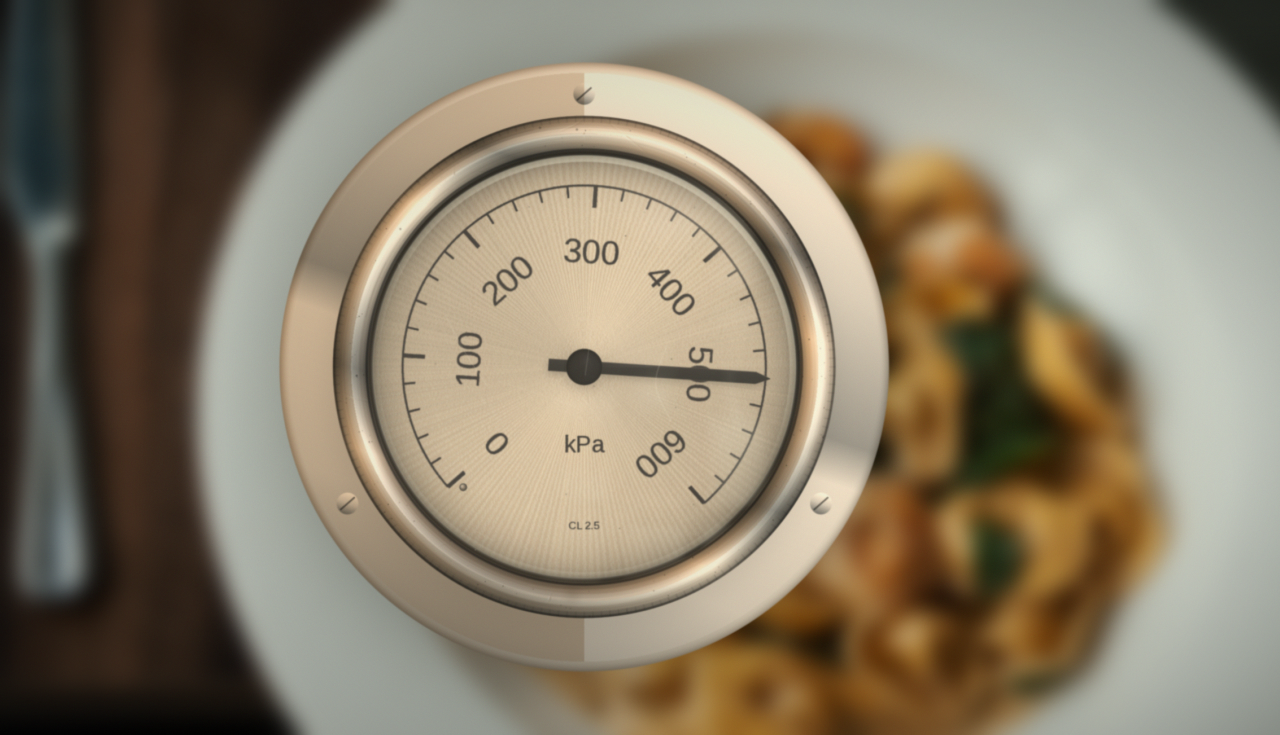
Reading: 500 kPa
